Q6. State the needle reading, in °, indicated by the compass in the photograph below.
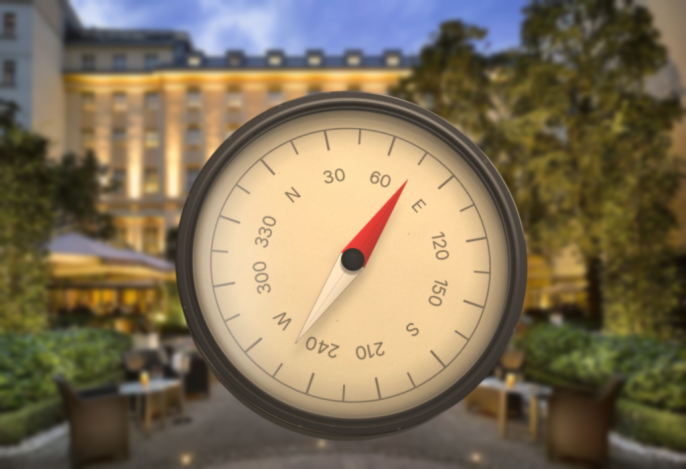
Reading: 75 °
